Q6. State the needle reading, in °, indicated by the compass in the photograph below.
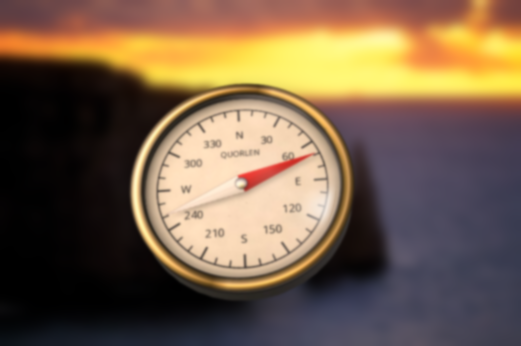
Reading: 70 °
